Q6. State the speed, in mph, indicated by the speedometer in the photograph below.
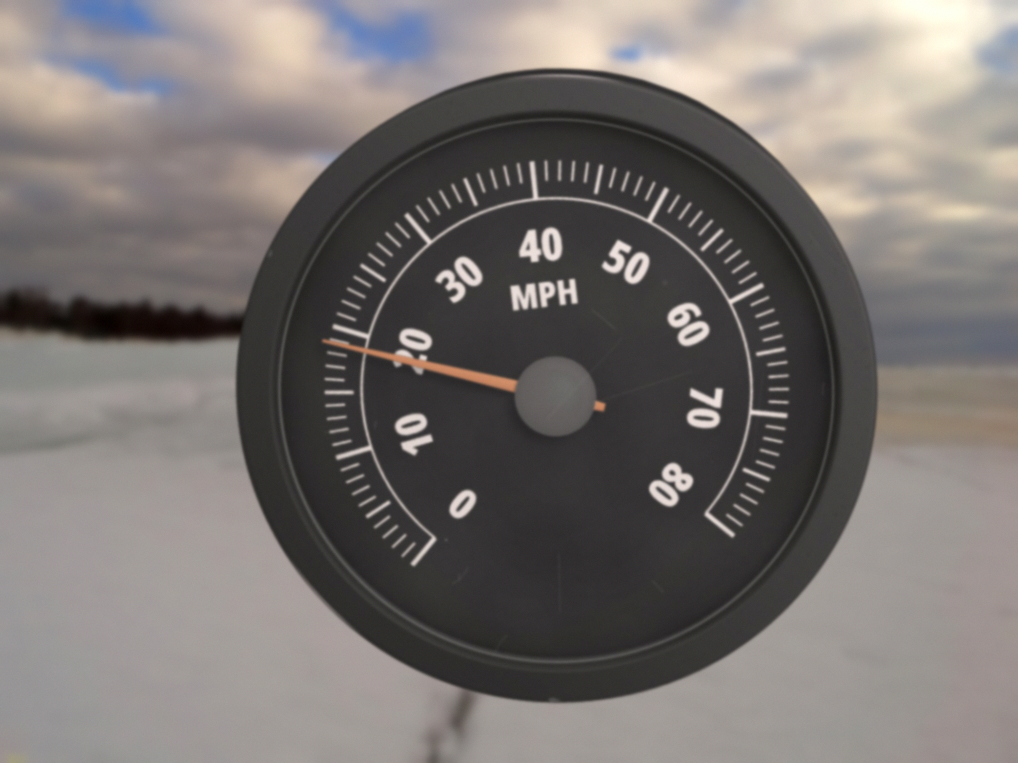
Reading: 19 mph
